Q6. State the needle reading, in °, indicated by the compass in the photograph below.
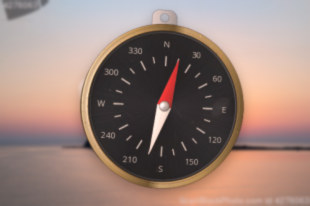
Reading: 15 °
